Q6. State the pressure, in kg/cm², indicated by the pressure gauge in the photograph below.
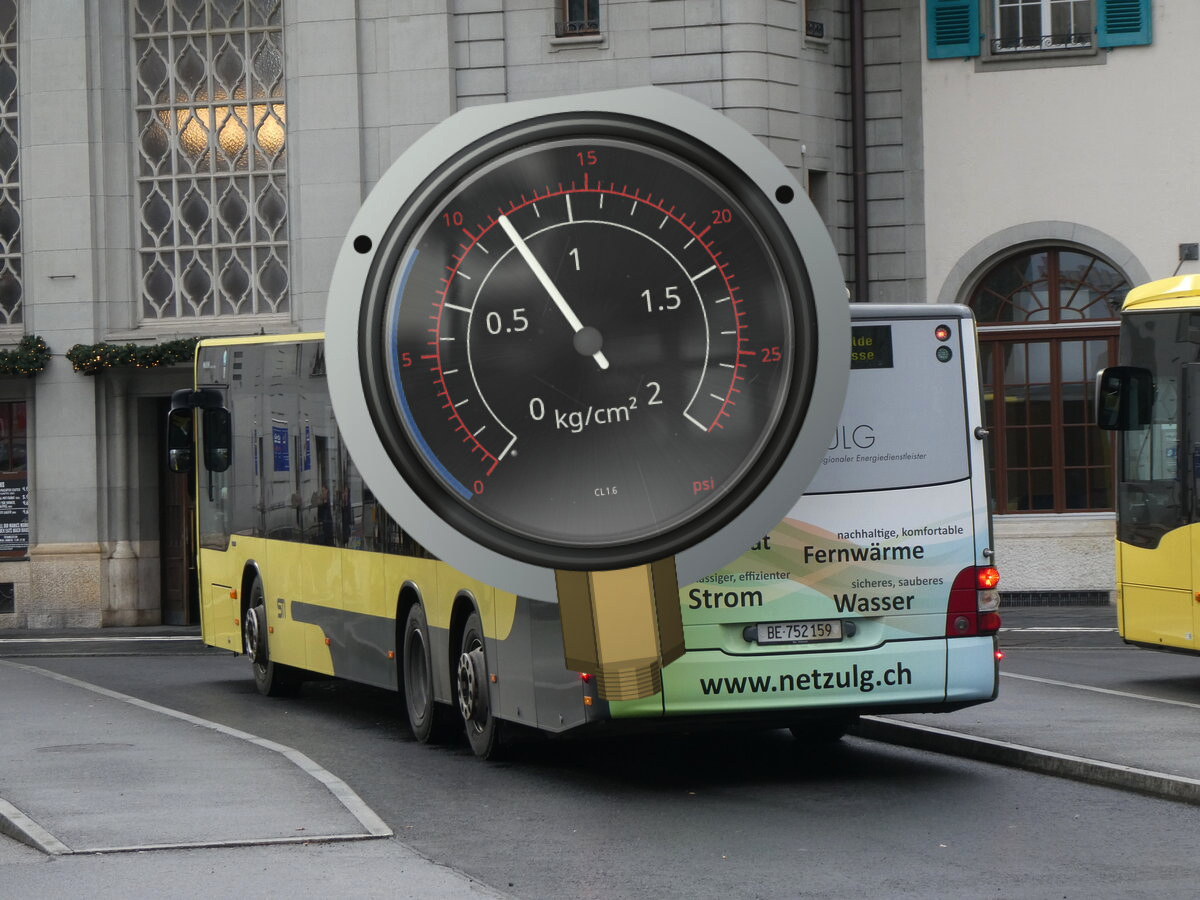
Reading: 0.8 kg/cm²
